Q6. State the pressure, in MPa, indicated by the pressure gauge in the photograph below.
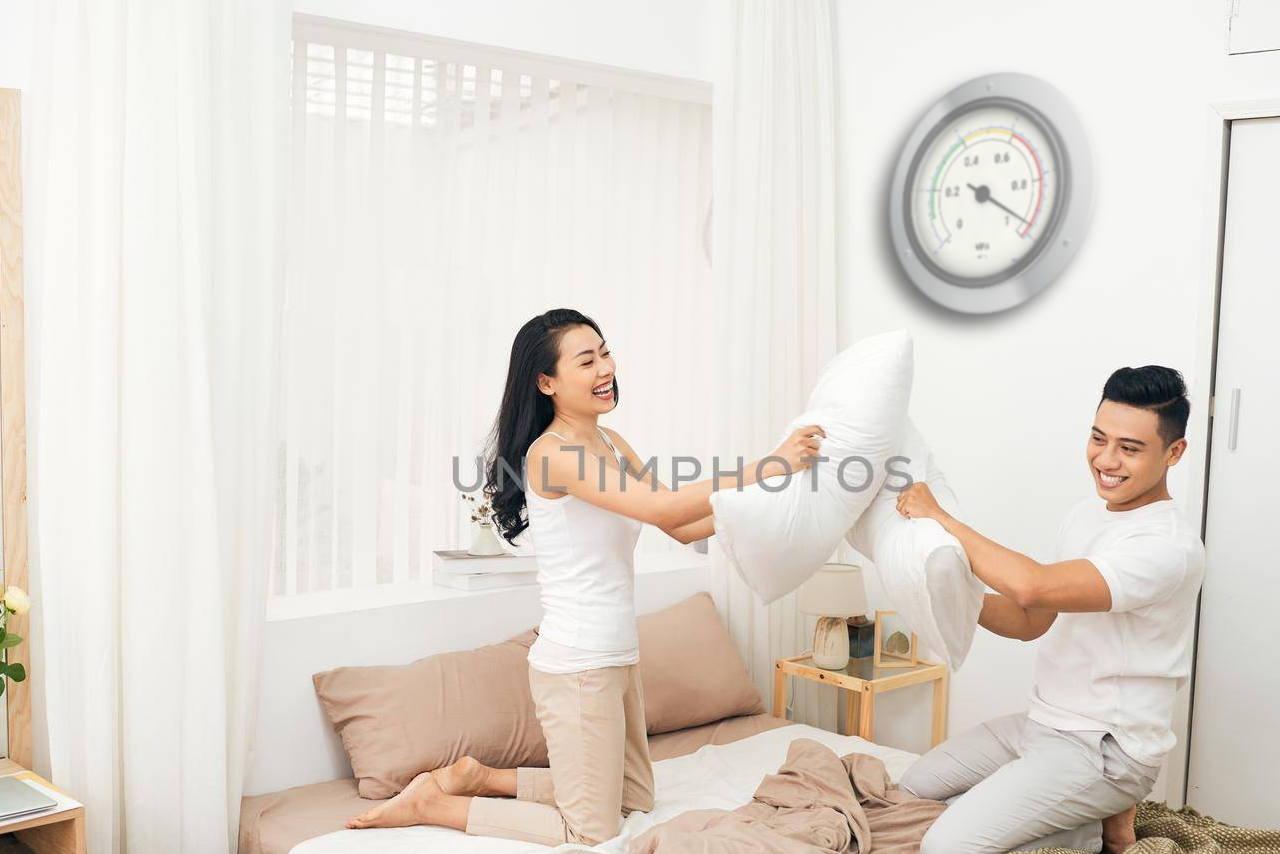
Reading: 0.95 MPa
